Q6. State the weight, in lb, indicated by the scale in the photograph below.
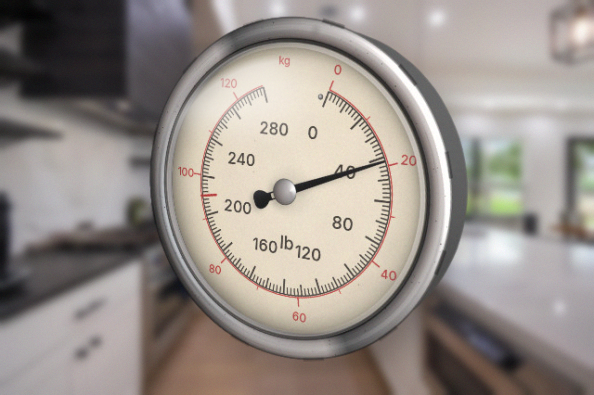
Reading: 42 lb
